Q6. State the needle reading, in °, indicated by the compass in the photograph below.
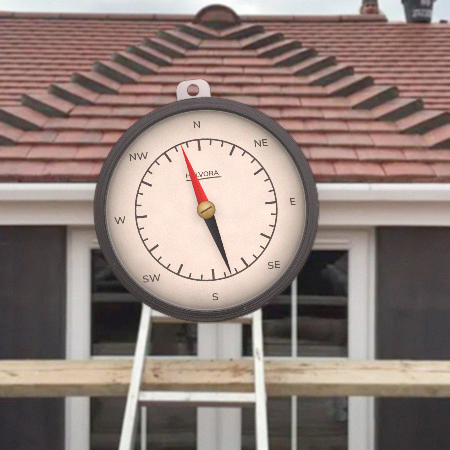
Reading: 345 °
